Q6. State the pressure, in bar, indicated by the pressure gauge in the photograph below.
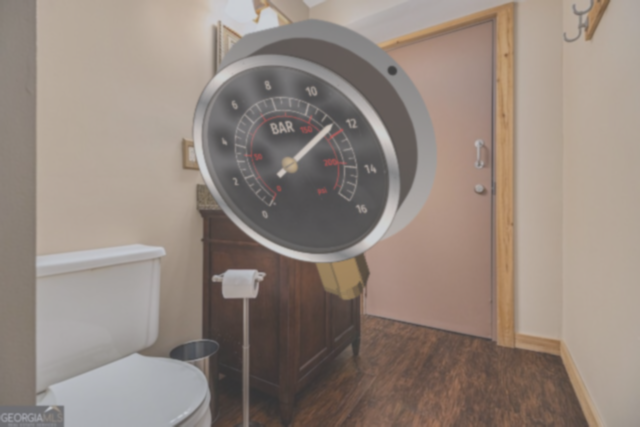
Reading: 11.5 bar
